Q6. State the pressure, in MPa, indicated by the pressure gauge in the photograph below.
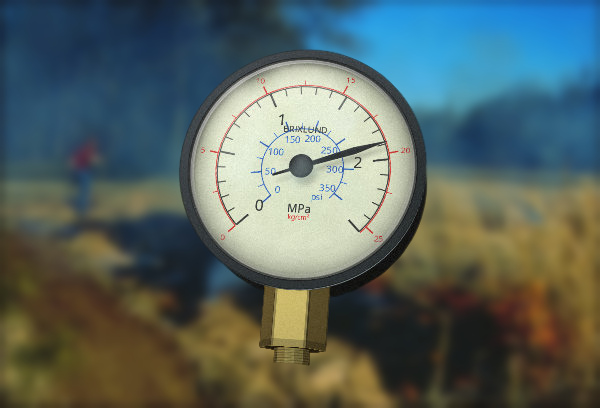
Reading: 1.9 MPa
